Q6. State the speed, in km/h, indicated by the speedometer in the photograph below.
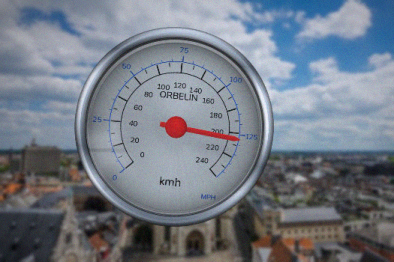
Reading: 205 km/h
